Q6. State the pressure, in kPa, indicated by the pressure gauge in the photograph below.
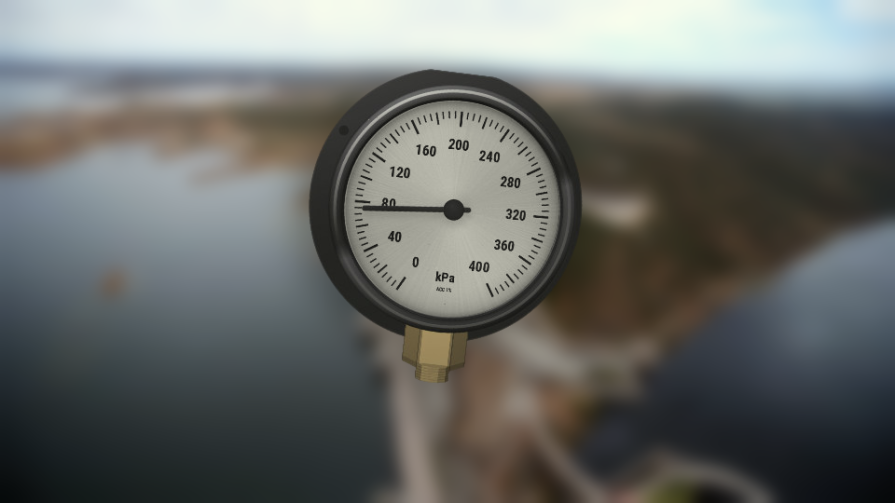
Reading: 75 kPa
